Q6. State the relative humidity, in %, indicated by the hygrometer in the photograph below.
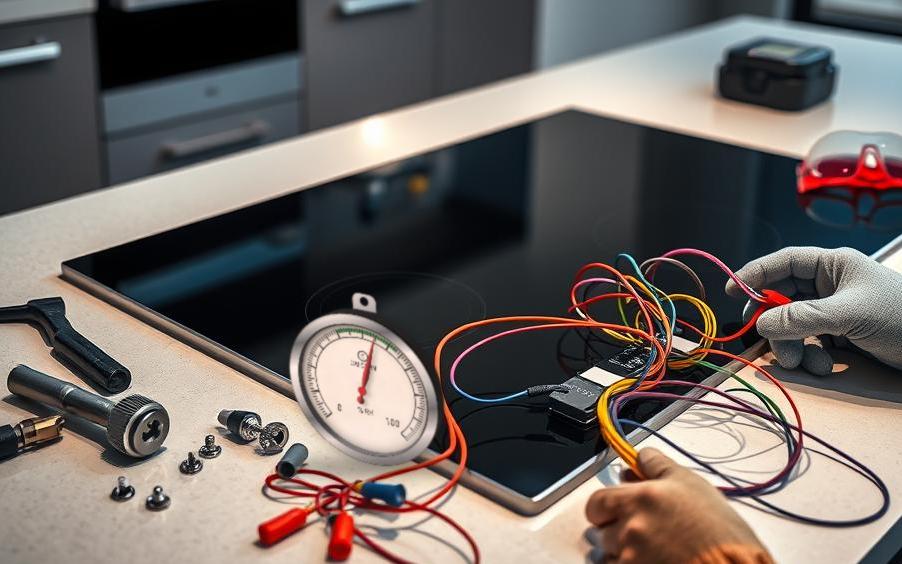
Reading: 55 %
